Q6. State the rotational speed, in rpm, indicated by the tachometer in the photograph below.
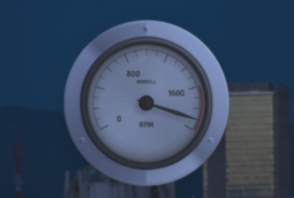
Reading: 1900 rpm
